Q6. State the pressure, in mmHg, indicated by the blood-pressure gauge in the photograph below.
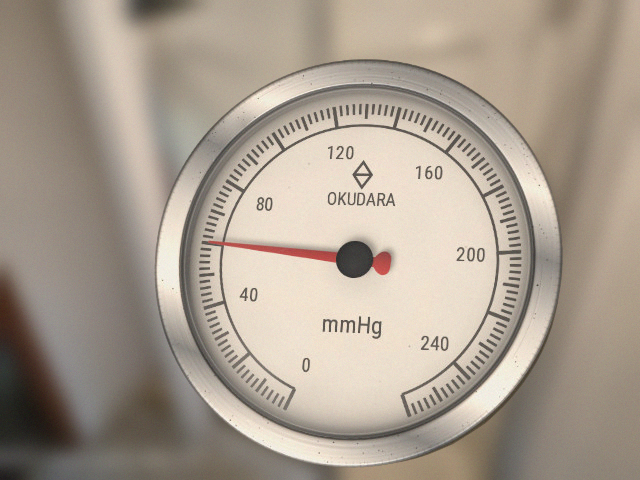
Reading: 60 mmHg
